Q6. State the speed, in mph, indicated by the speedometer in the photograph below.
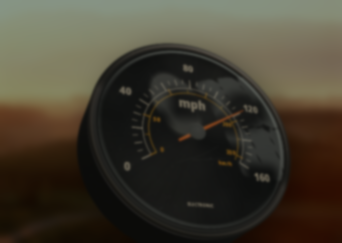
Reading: 120 mph
